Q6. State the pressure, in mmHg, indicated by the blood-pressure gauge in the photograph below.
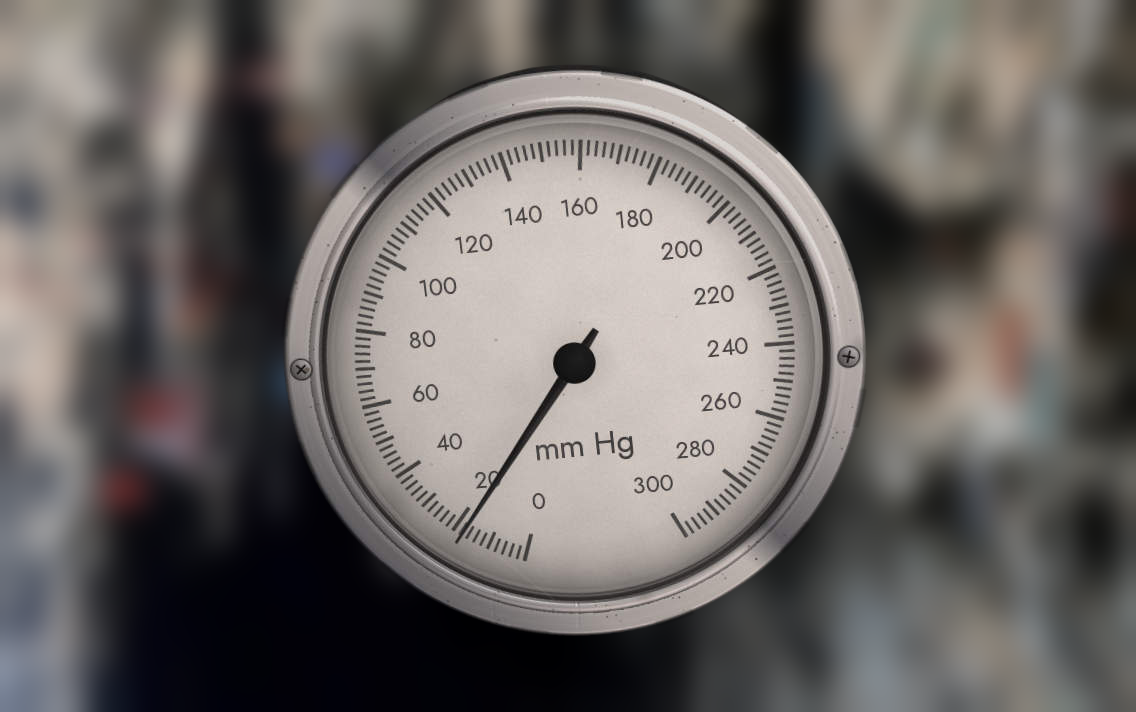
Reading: 18 mmHg
